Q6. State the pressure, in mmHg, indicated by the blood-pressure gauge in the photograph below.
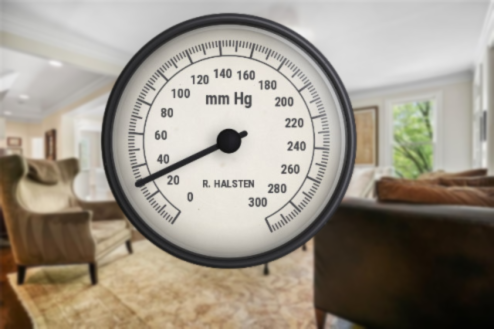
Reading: 30 mmHg
